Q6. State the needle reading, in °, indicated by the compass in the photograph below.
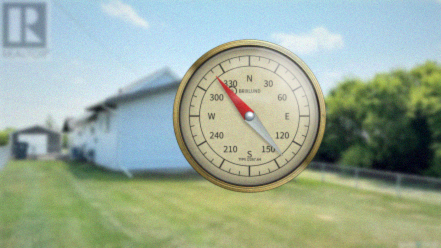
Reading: 320 °
